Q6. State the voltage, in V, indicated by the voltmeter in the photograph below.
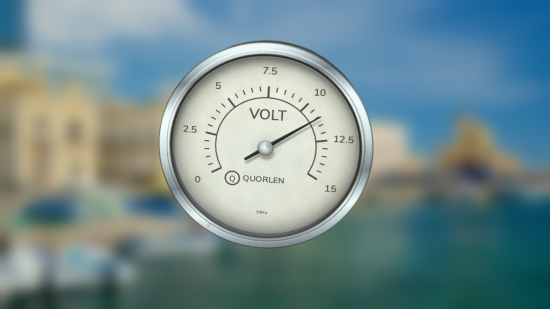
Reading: 11 V
